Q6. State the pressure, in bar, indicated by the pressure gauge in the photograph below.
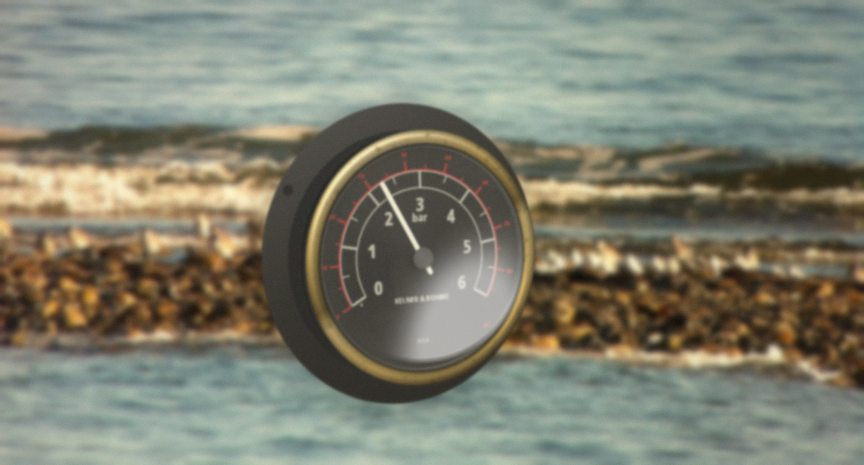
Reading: 2.25 bar
